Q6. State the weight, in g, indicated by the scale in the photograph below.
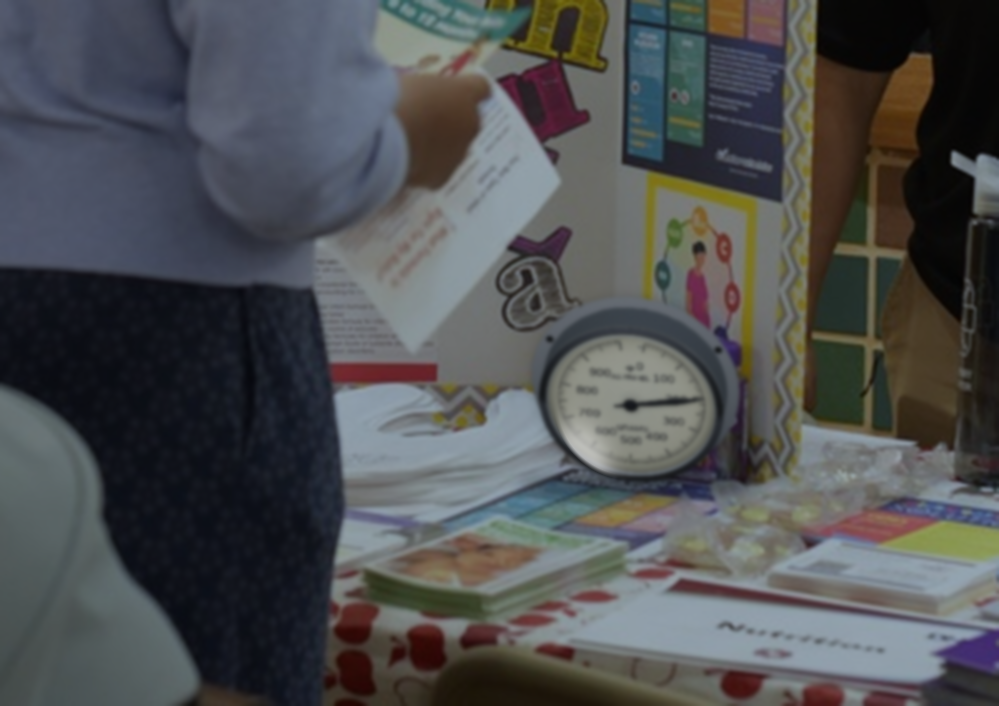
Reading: 200 g
